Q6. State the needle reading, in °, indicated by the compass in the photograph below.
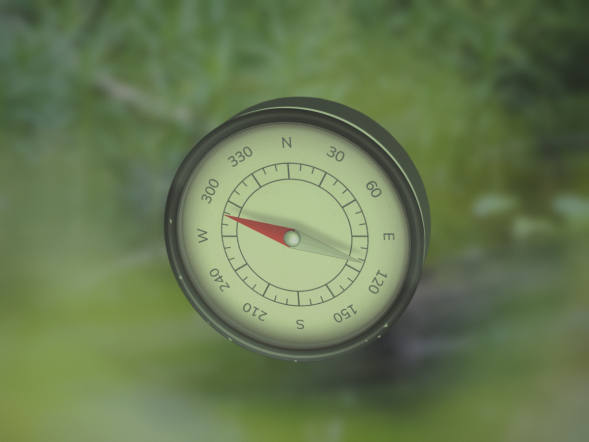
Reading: 290 °
